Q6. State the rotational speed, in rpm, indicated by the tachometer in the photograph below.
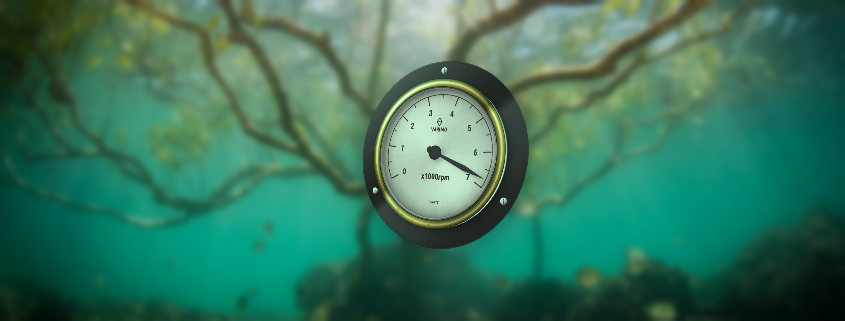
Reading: 6750 rpm
